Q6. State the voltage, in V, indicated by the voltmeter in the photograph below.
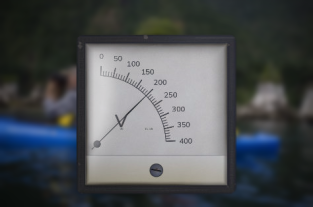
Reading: 200 V
